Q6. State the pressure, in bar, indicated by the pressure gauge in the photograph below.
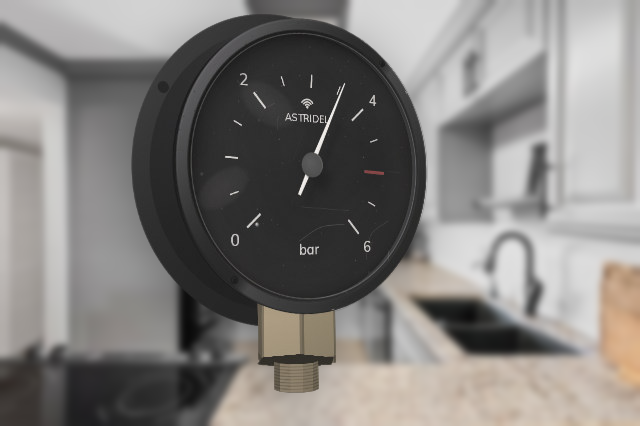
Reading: 3.5 bar
